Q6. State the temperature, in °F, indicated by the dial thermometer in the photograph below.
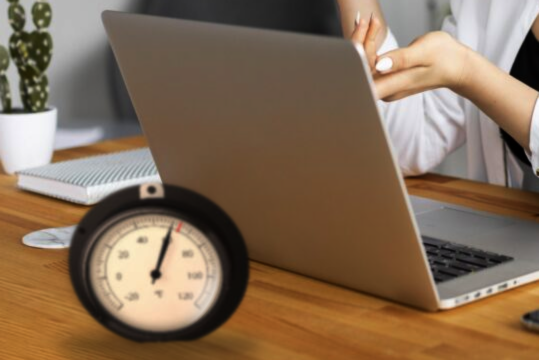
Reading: 60 °F
